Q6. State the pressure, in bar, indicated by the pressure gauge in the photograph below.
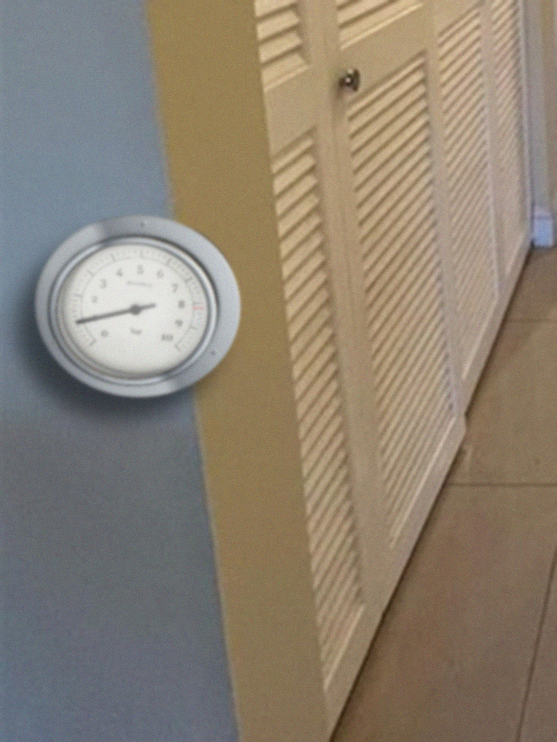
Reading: 1 bar
